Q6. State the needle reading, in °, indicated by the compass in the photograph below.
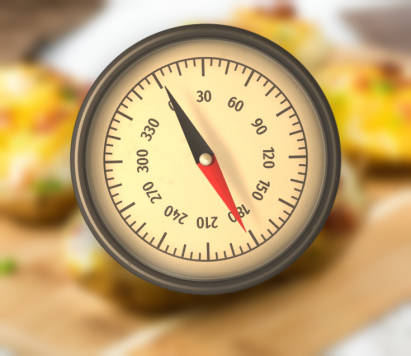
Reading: 182.5 °
